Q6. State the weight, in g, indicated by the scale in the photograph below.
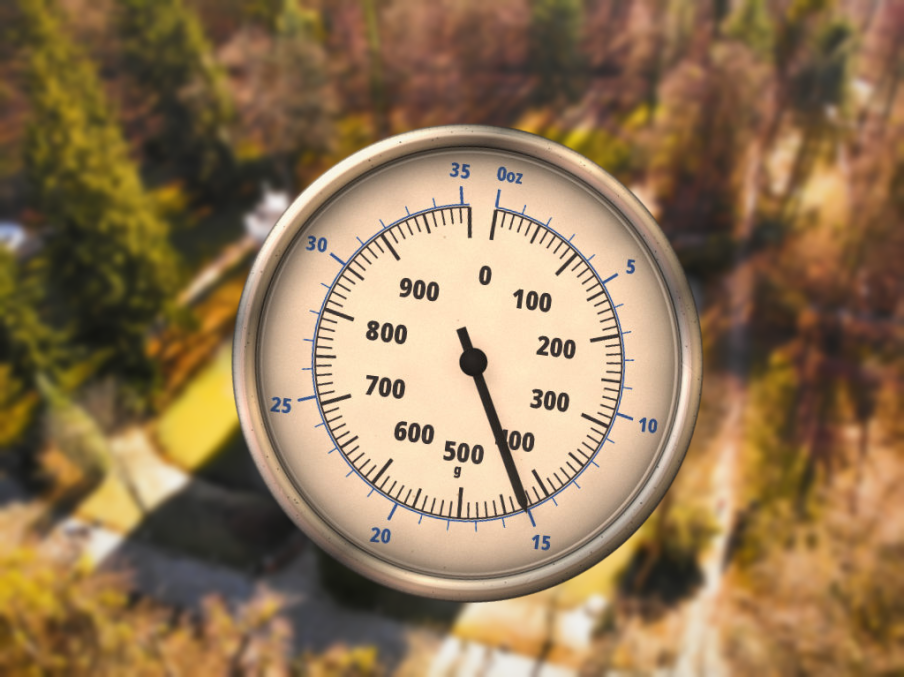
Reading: 430 g
